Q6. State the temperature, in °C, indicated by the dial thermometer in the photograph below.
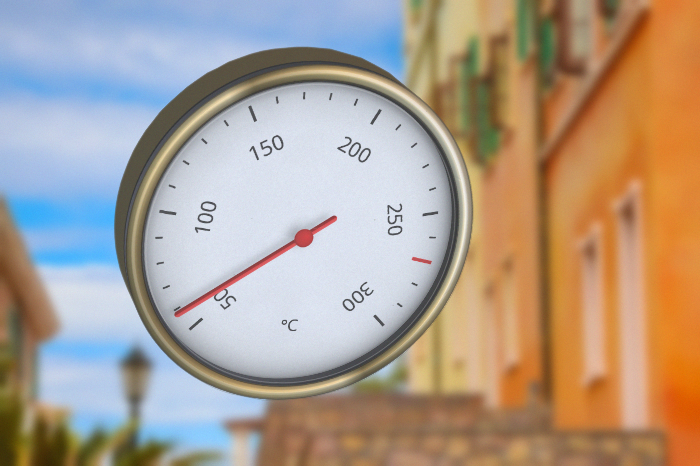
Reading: 60 °C
